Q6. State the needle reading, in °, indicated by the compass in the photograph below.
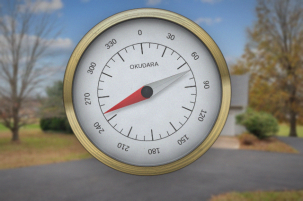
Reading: 250 °
